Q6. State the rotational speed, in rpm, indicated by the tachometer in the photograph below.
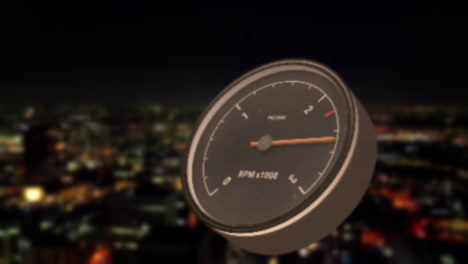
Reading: 2500 rpm
